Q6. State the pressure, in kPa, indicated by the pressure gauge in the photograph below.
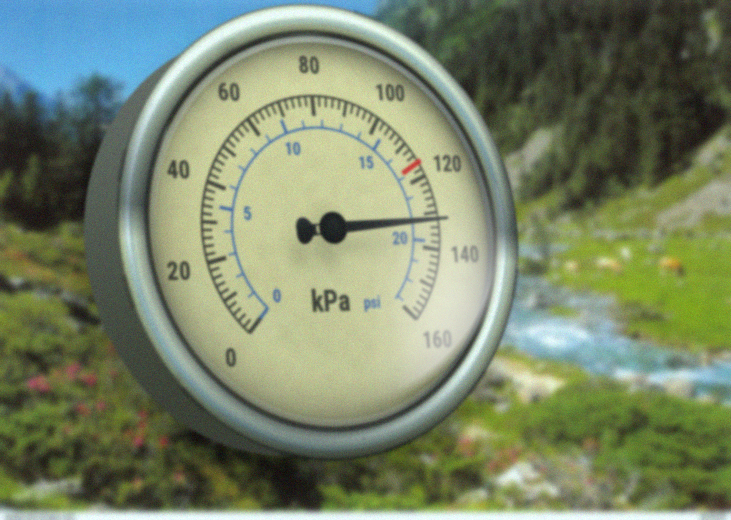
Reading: 132 kPa
